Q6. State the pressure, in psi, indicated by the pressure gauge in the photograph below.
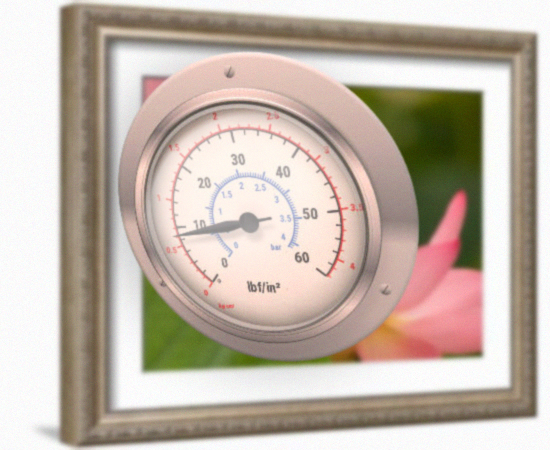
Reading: 9 psi
